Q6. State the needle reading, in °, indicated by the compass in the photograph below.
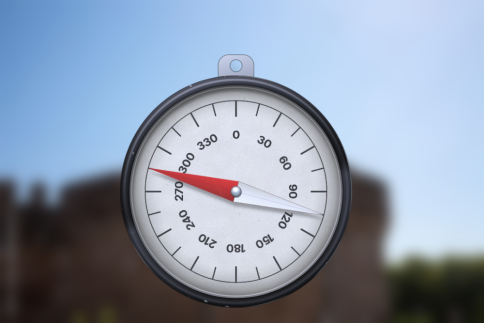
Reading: 285 °
